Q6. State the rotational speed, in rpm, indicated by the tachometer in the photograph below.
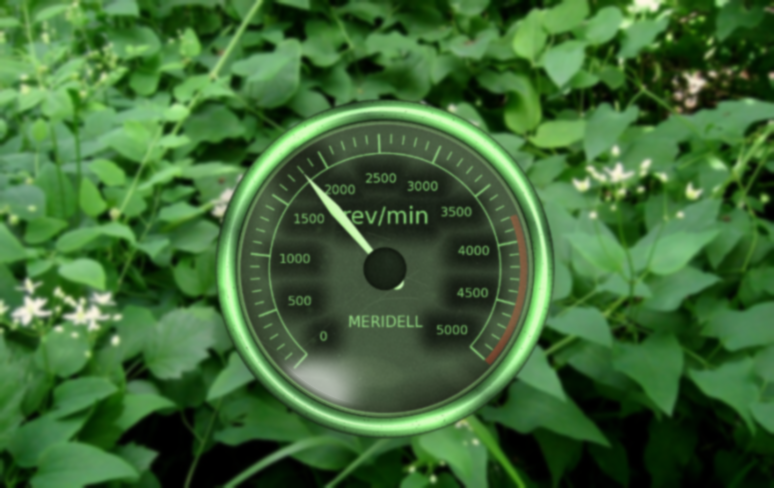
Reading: 1800 rpm
